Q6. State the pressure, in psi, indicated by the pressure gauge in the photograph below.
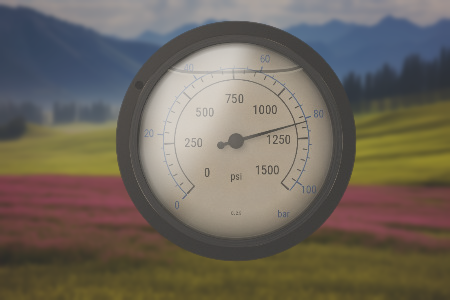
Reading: 1175 psi
